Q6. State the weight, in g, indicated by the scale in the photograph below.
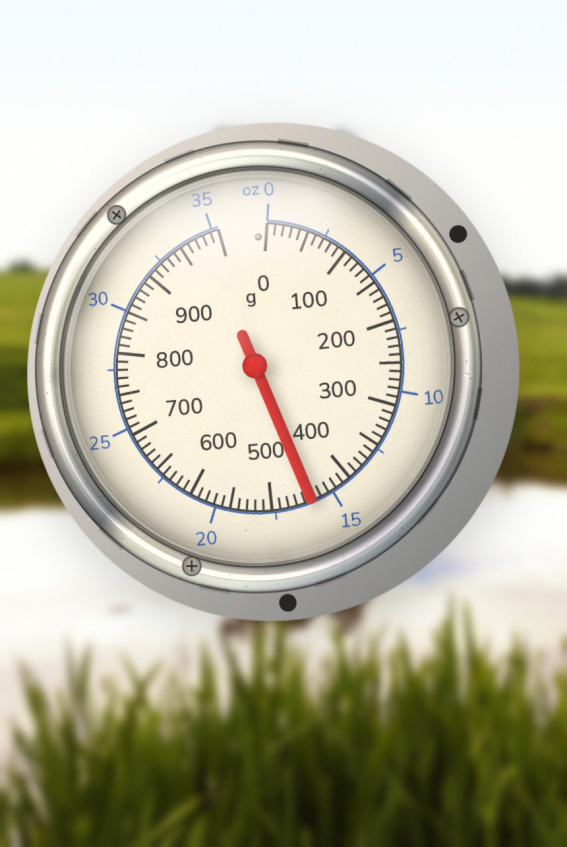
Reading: 450 g
